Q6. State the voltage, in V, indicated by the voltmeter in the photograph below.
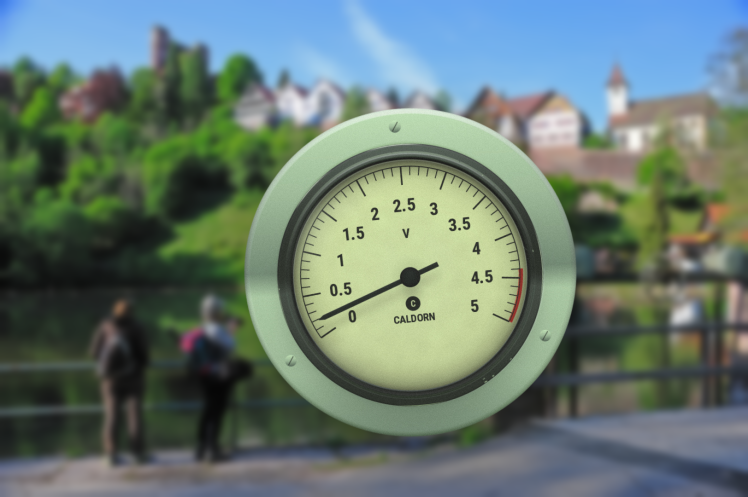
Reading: 0.2 V
